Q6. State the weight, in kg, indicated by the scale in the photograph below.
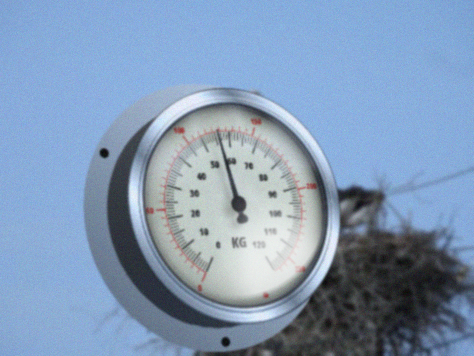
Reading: 55 kg
